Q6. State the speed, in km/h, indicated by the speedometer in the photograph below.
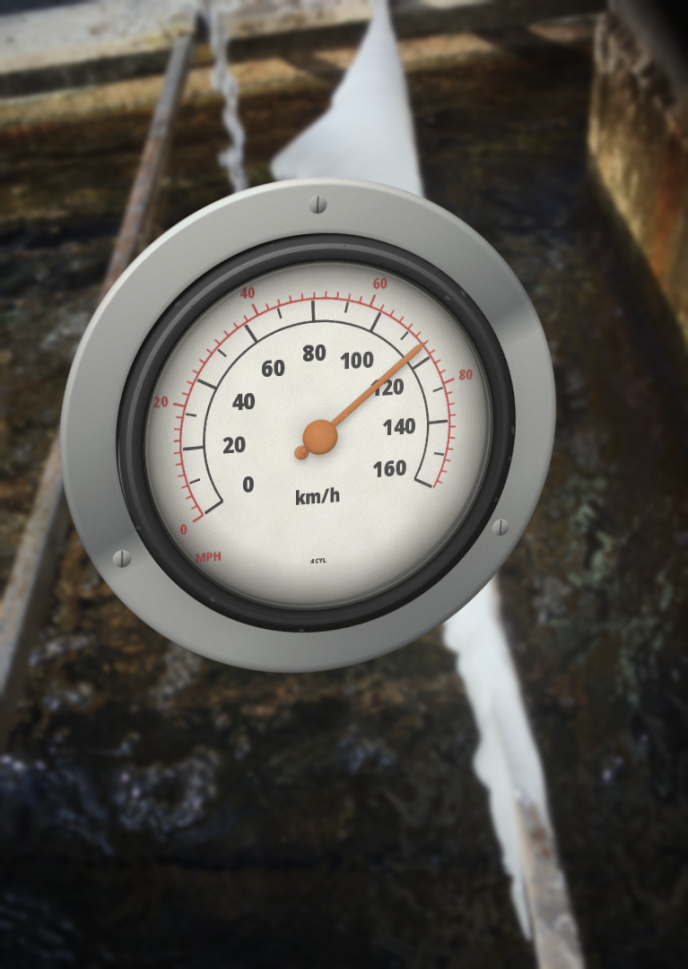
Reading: 115 km/h
